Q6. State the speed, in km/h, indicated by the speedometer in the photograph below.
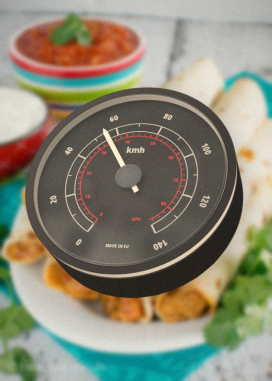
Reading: 55 km/h
